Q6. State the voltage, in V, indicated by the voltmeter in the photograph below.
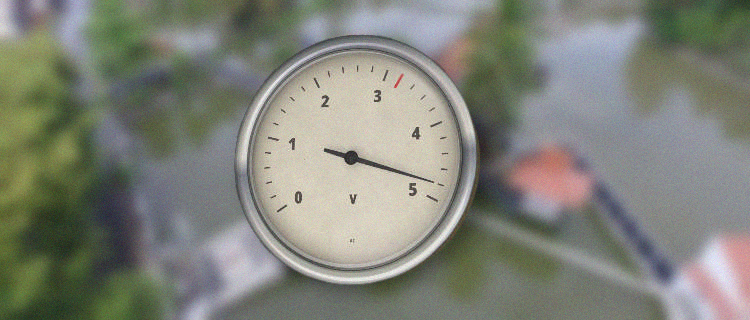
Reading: 4.8 V
